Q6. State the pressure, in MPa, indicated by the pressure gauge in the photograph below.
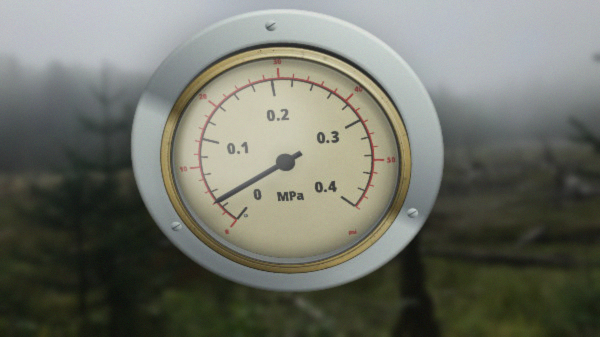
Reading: 0.03 MPa
